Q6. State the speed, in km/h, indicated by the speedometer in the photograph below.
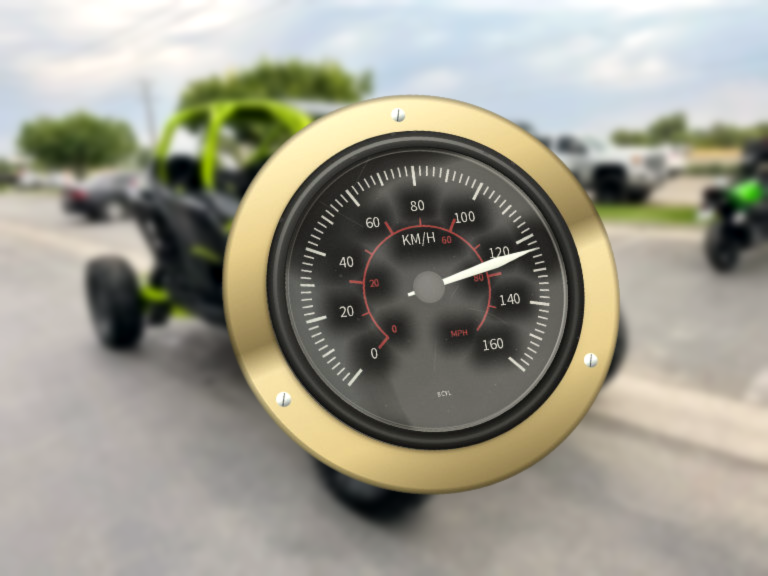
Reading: 124 km/h
